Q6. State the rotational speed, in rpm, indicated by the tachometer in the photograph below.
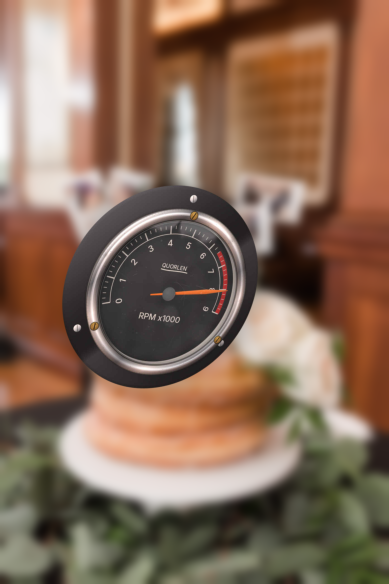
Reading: 8000 rpm
